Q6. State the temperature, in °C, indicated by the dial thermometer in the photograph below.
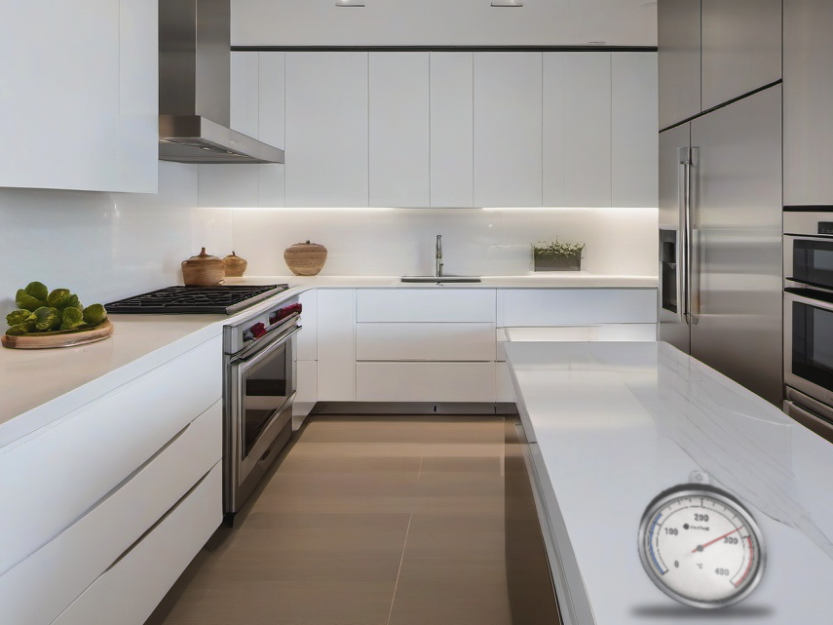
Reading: 280 °C
